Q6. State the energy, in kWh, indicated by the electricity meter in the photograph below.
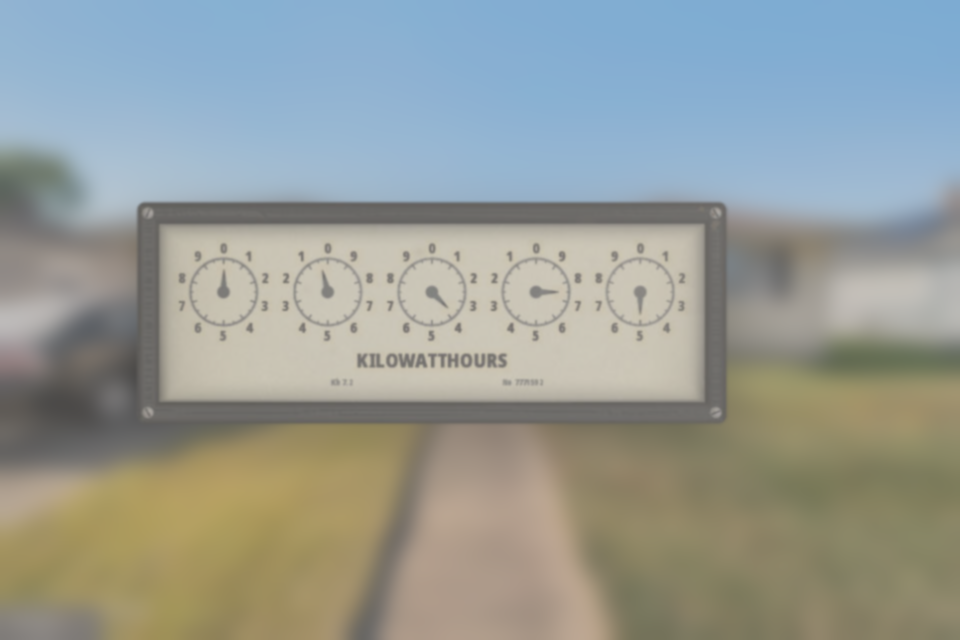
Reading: 375 kWh
